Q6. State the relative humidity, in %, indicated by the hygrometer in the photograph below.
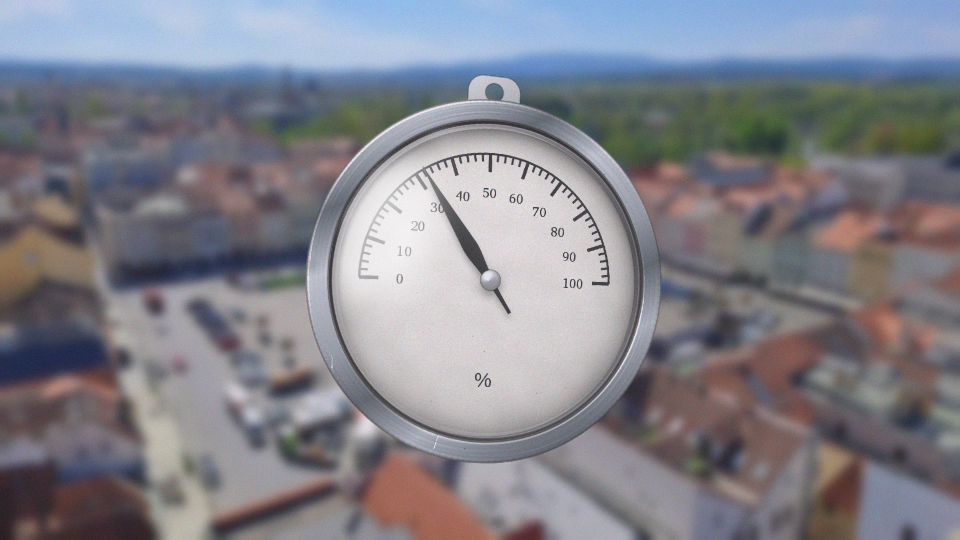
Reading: 32 %
